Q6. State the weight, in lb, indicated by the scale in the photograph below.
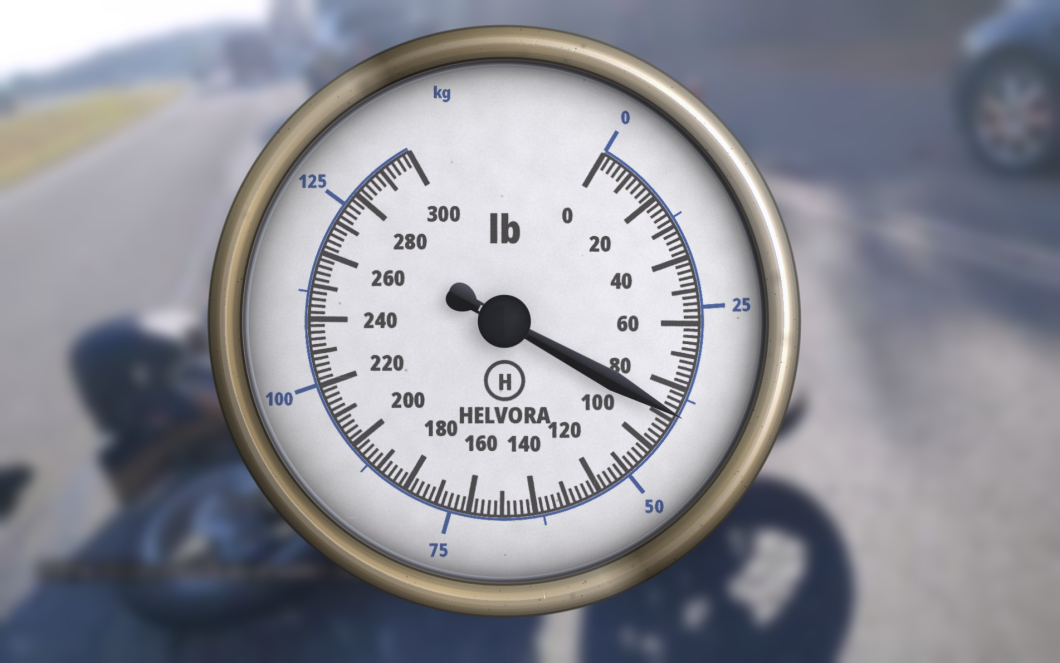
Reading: 88 lb
